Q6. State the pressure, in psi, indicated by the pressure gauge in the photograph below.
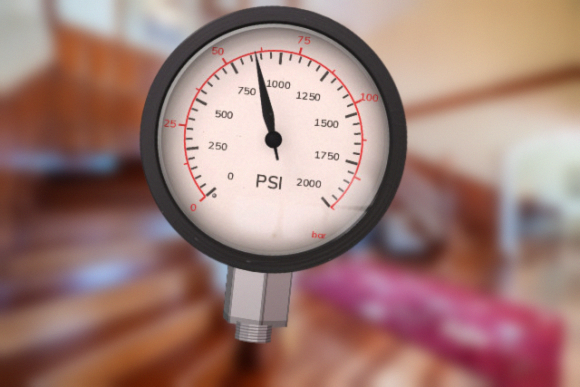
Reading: 875 psi
